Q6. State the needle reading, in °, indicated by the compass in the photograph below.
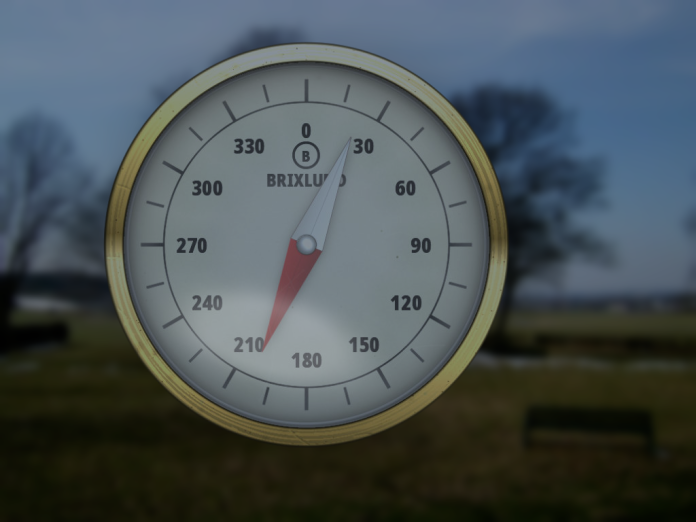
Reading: 202.5 °
